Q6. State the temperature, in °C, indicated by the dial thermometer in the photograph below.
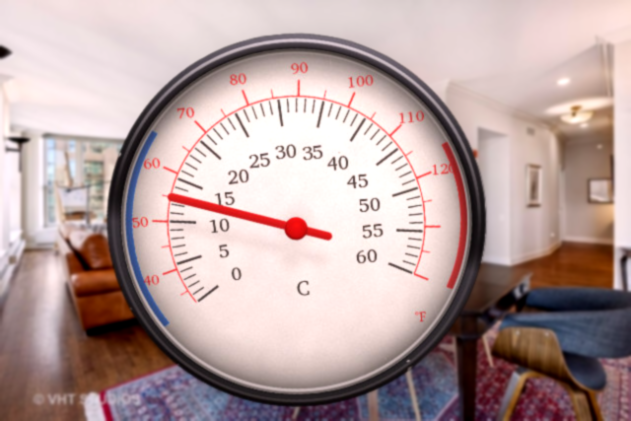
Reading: 13 °C
